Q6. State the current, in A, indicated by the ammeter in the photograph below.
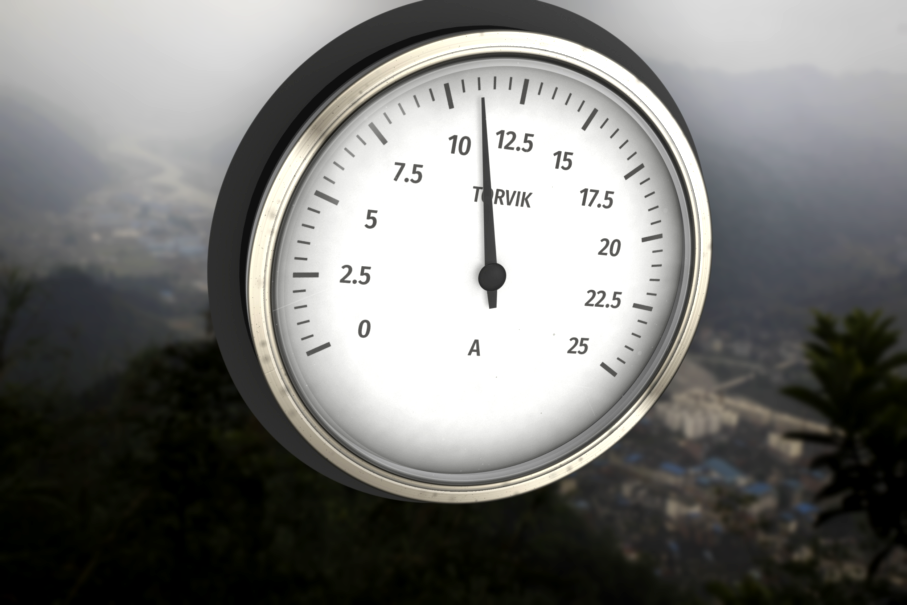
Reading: 11 A
